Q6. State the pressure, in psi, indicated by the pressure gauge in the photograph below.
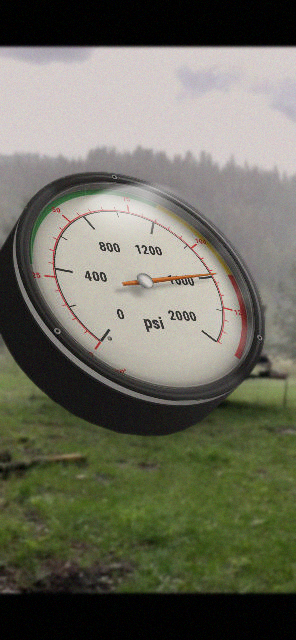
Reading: 1600 psi
